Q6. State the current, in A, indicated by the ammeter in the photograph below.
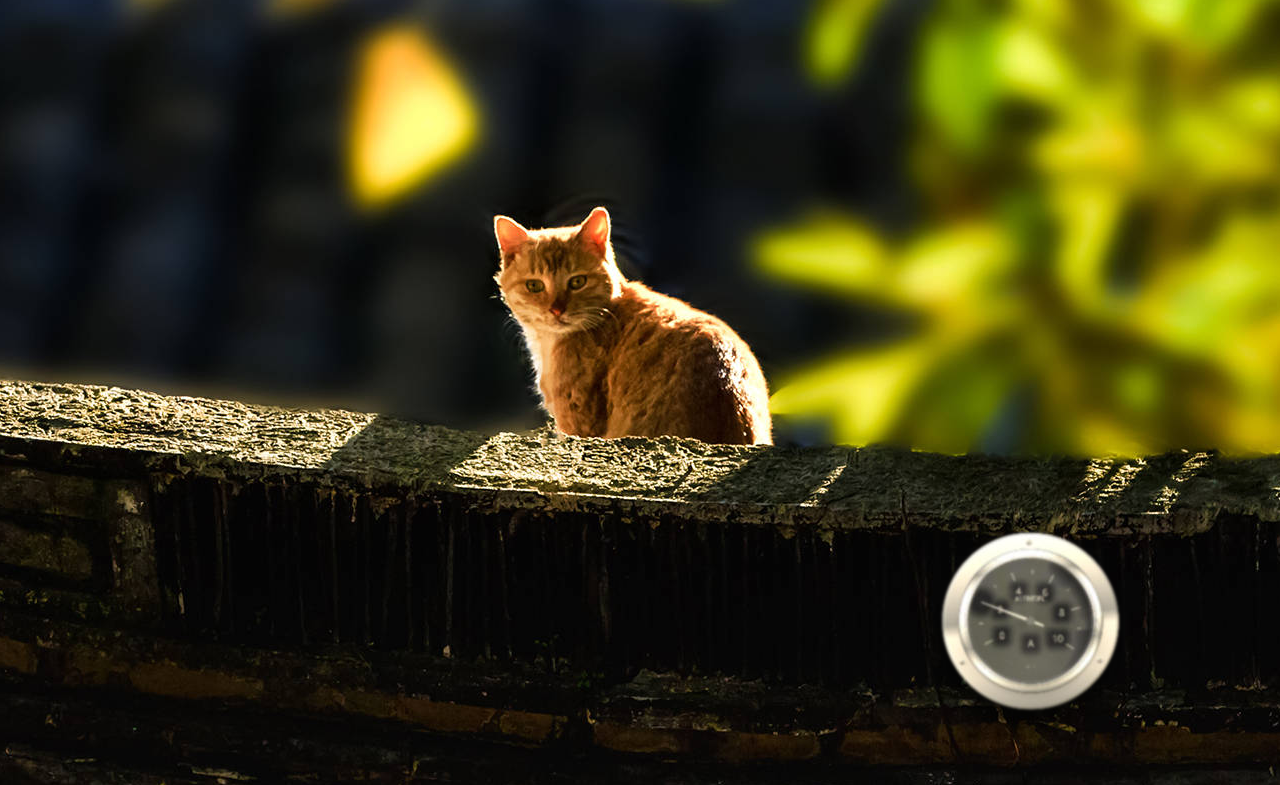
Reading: 2 A
